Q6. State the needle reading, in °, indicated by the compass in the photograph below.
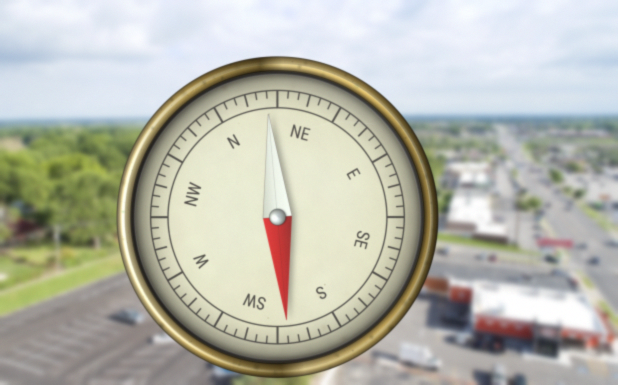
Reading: 205 °
